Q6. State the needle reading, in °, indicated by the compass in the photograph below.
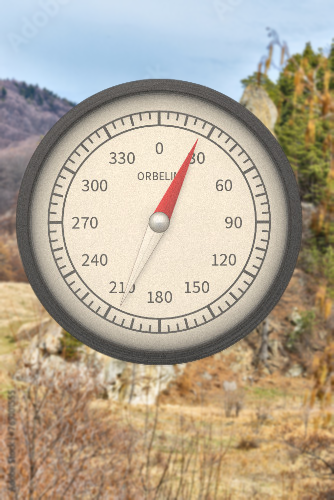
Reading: 25 °
